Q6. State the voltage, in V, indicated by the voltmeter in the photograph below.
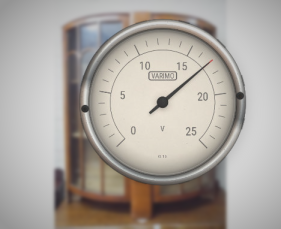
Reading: 17 V
